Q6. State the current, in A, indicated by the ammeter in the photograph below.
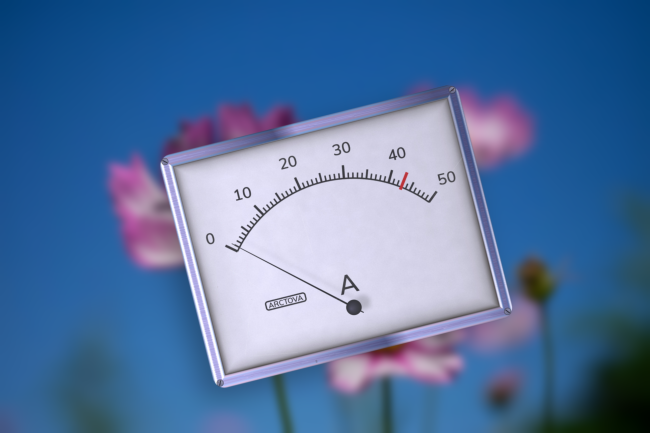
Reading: 1 A
